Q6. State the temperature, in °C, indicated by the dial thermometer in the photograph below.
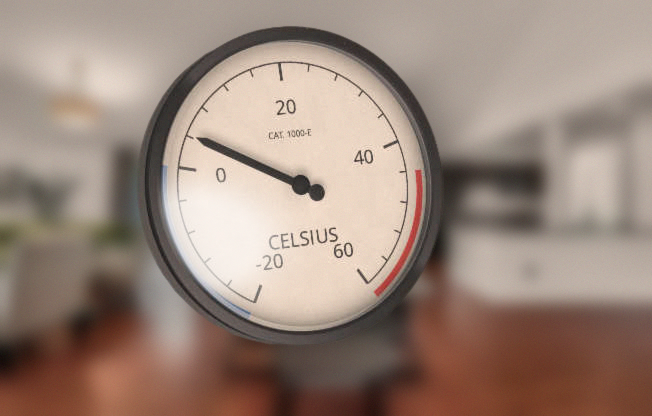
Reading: 4 °C
